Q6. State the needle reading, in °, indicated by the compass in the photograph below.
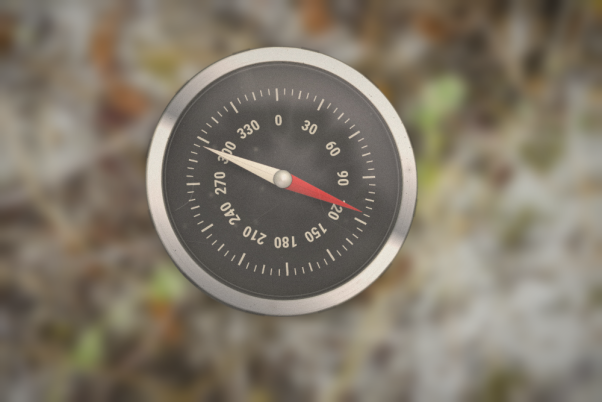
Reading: 115 °
